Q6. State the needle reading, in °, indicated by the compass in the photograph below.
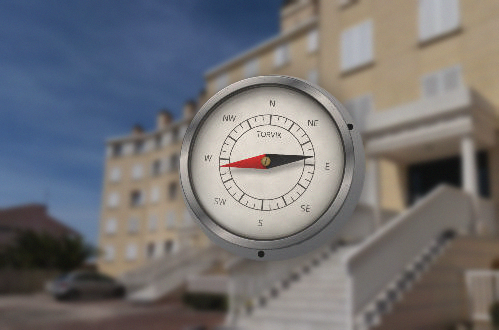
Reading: 260 °
